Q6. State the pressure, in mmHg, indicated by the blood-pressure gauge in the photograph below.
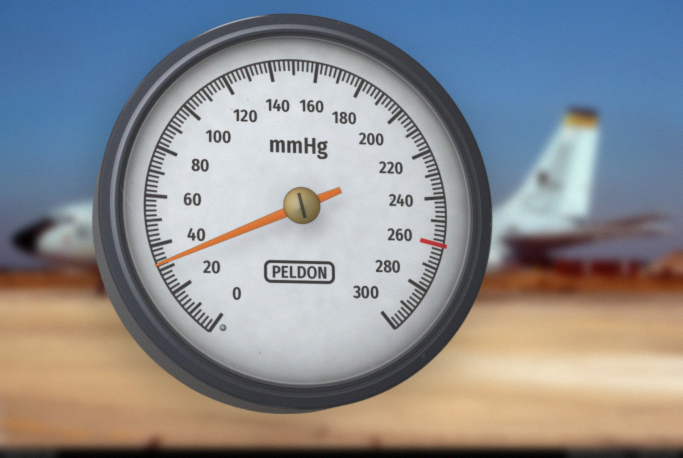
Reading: 32 mmHg
